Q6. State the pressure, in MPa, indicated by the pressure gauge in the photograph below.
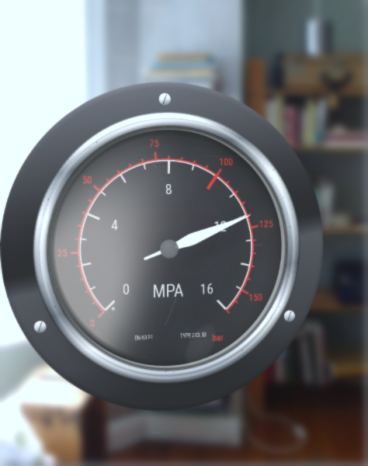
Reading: 12 MPa
